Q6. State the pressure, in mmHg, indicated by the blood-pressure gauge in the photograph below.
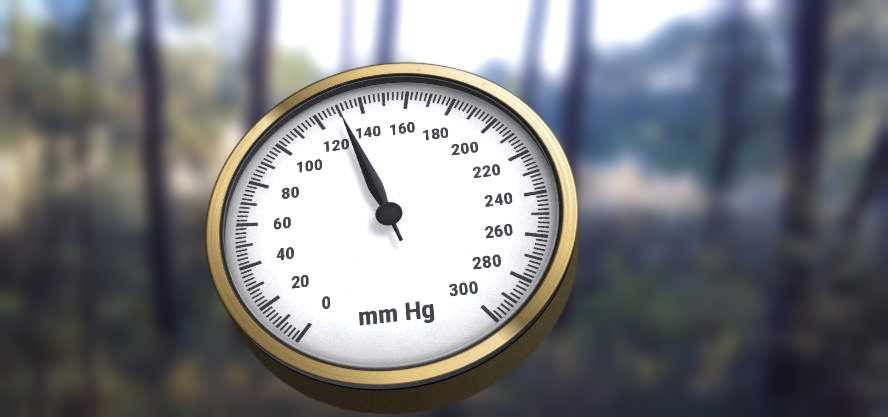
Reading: 130 mmHg
